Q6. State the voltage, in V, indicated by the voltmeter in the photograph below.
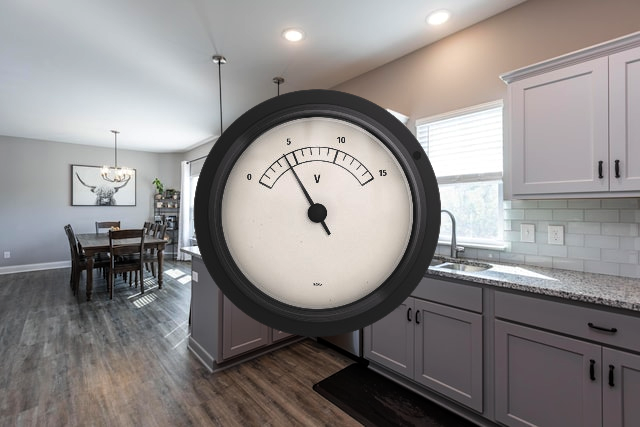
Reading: 4 V
